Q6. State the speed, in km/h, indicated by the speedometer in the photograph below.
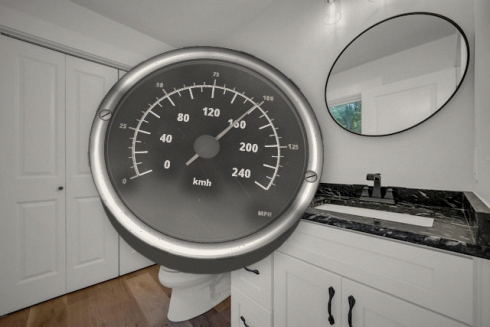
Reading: 160 km/h
